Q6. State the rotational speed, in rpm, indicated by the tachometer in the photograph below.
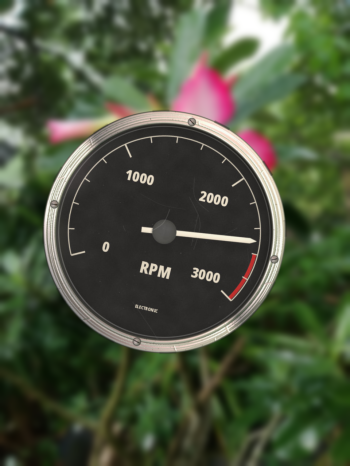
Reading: 2500 rpm
